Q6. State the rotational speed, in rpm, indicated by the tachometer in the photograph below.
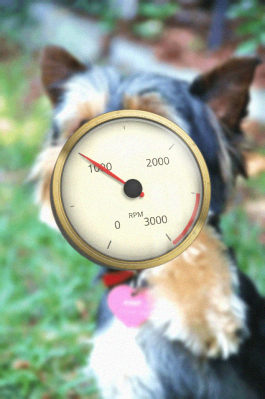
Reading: 1000 rpm
